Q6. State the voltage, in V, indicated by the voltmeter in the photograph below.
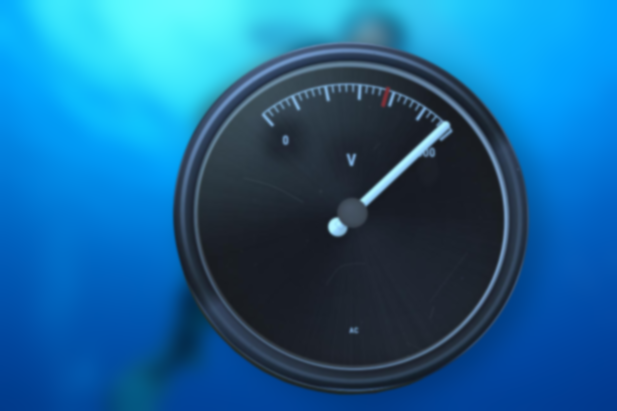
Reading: 290 V
